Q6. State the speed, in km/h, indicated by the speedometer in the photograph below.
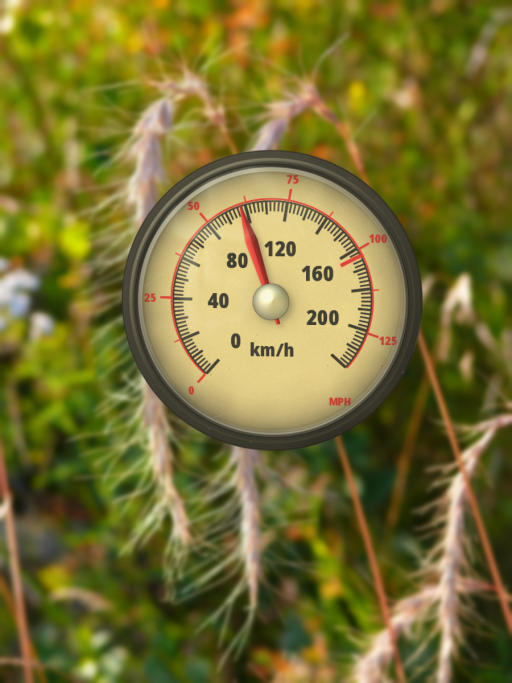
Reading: 98 km/h
